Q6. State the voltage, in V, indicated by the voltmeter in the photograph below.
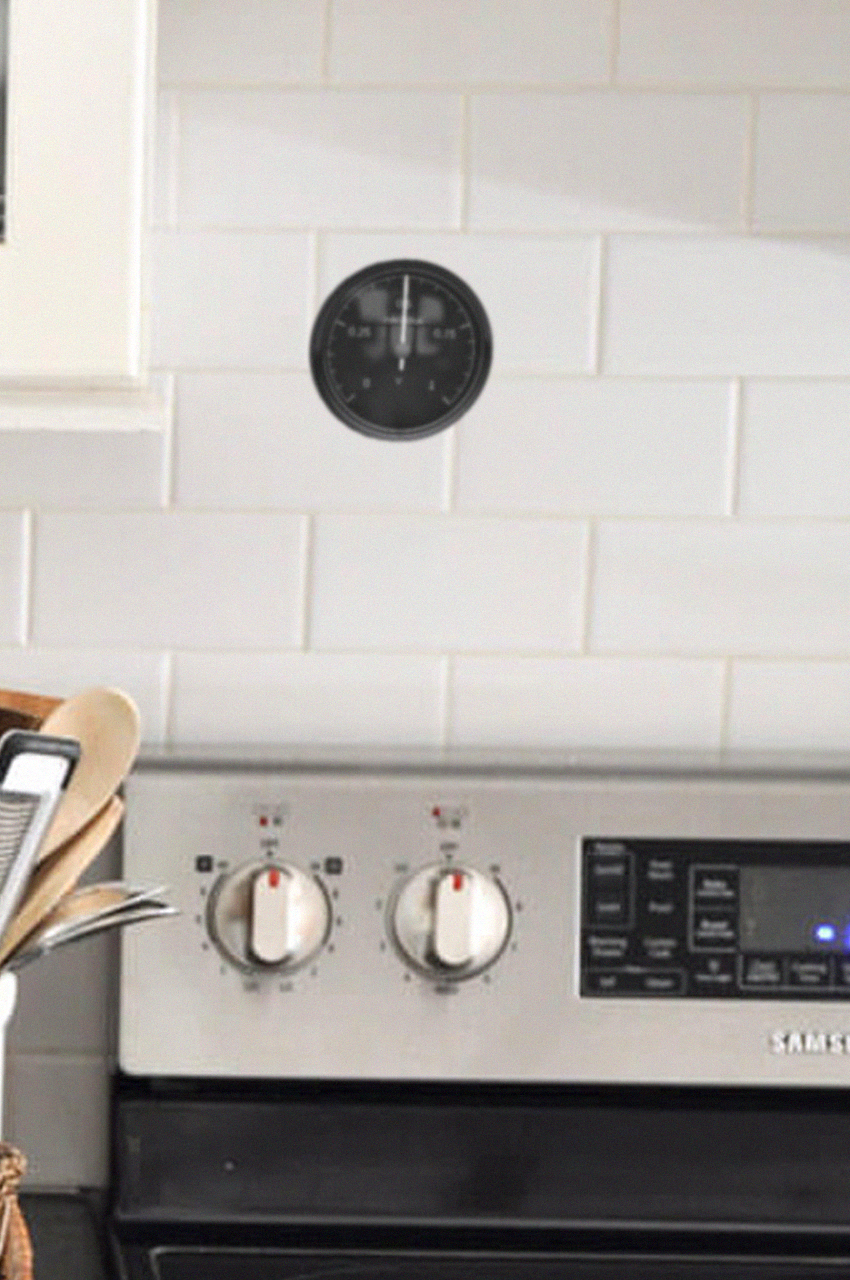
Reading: 0.5 V
